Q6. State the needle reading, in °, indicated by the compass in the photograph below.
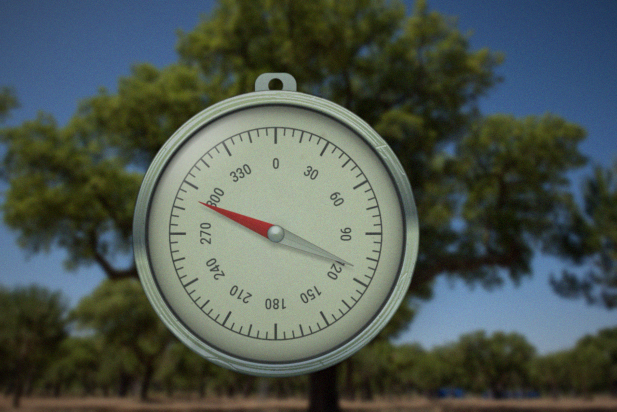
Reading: 292.5 °
